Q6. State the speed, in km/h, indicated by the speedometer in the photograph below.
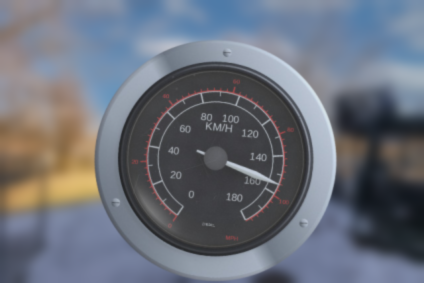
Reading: 155 km/h
